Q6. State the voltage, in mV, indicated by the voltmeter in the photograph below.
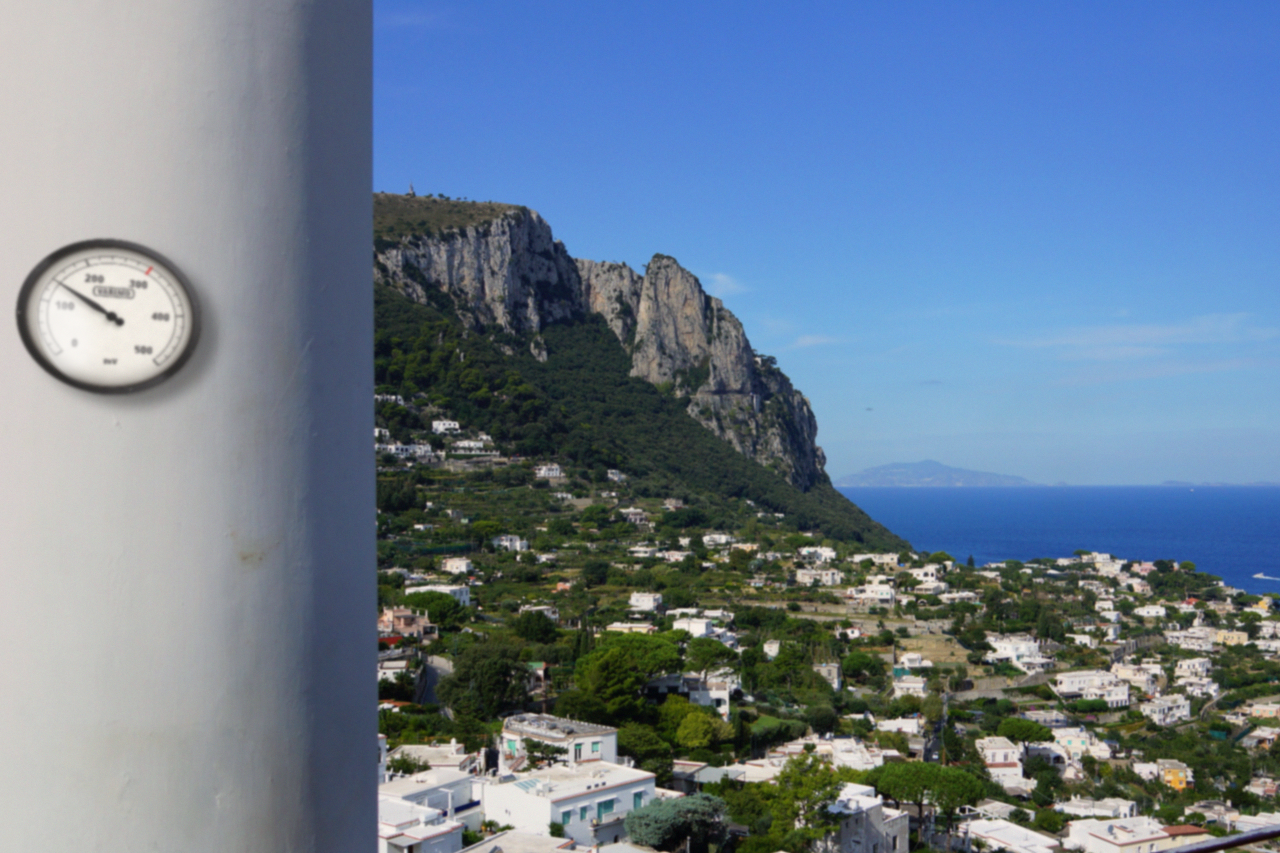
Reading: 140 mV
